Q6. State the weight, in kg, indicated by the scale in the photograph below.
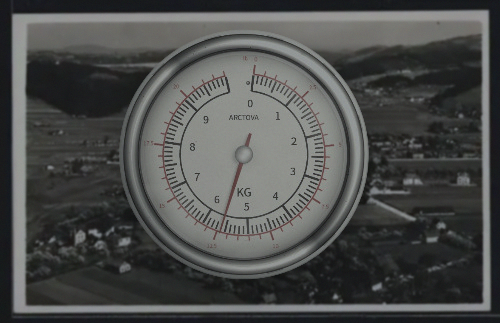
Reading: 5.6 kg
